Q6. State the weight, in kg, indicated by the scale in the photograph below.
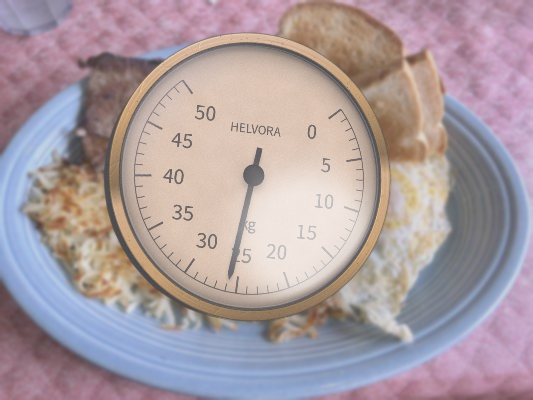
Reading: 26 kg
